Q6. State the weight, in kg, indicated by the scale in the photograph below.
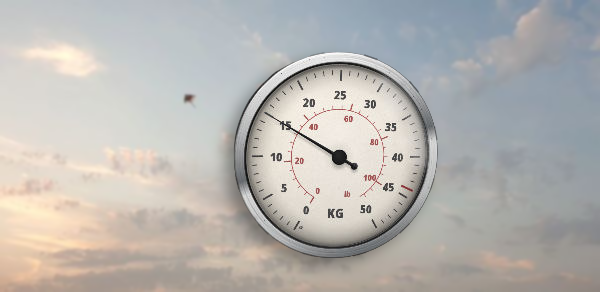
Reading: 15 kg
